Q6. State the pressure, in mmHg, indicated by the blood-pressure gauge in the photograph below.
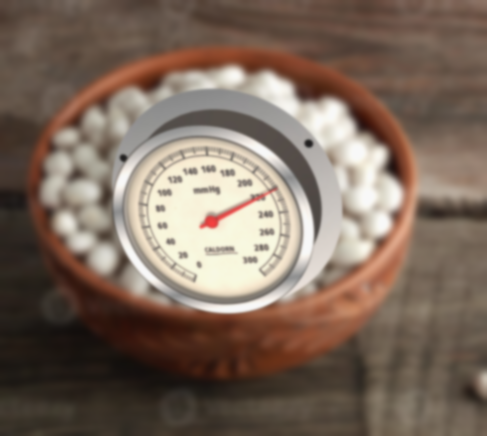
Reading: 220 mmHg
